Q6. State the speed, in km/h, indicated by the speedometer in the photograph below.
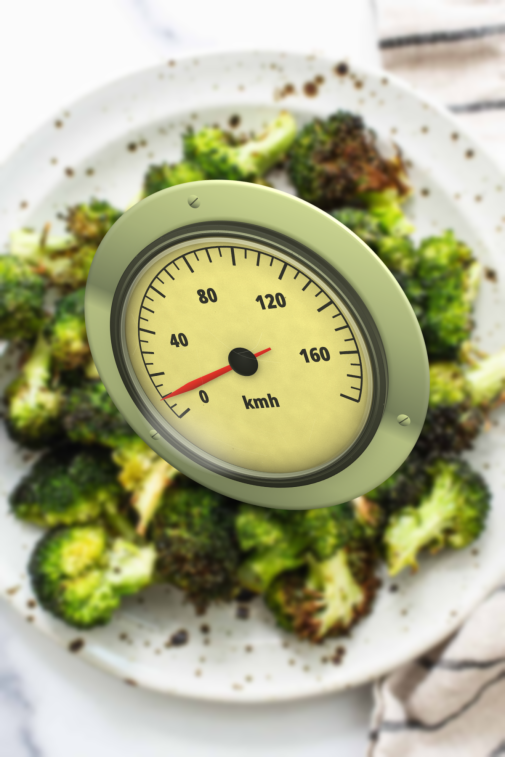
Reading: 10 km/h
